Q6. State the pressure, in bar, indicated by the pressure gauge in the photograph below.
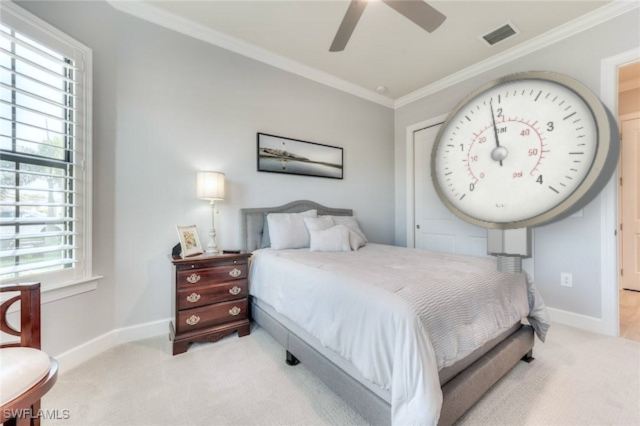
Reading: 1.9 bar
